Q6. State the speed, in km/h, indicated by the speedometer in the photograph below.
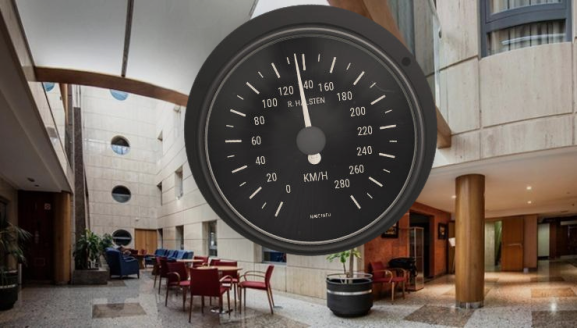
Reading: 135 km/h
